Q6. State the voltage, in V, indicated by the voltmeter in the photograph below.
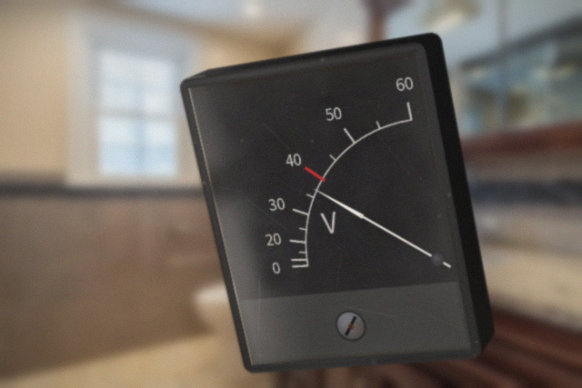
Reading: 37.5 V
